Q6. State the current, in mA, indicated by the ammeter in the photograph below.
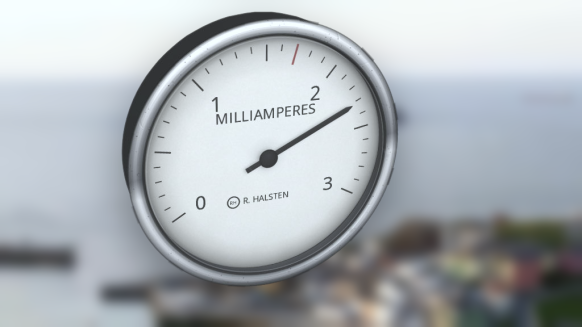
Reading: 2.3 mA
